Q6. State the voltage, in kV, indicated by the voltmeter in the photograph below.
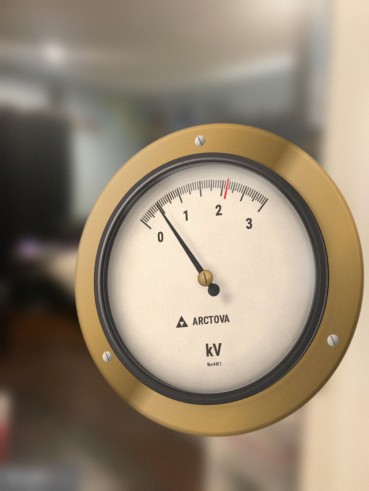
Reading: 0.5 kV
